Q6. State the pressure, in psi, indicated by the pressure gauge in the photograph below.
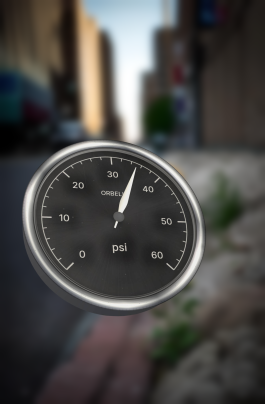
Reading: 35 psi
